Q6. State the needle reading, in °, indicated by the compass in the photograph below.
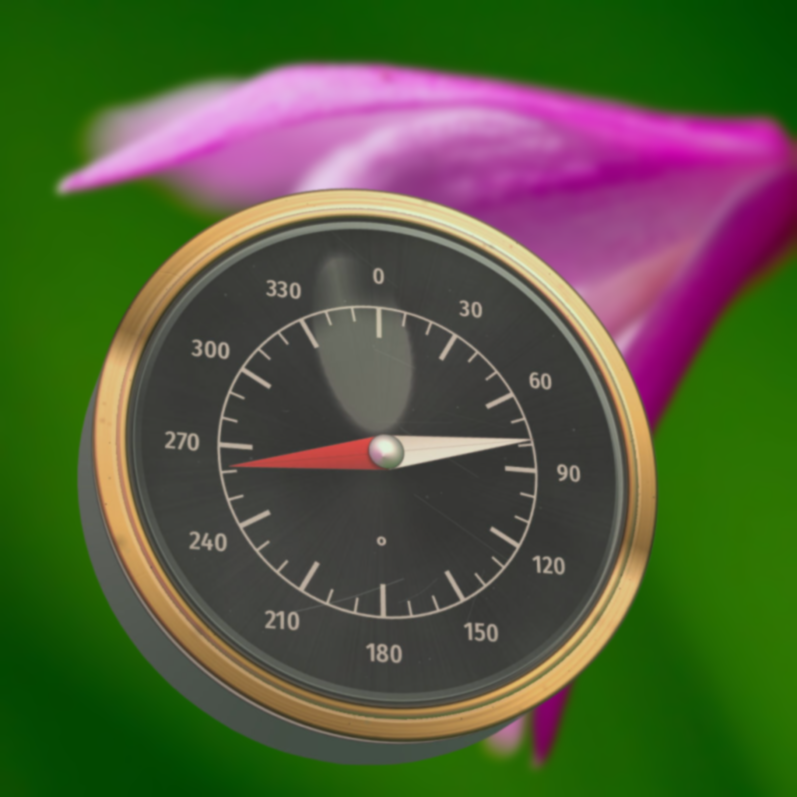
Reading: 260 °
